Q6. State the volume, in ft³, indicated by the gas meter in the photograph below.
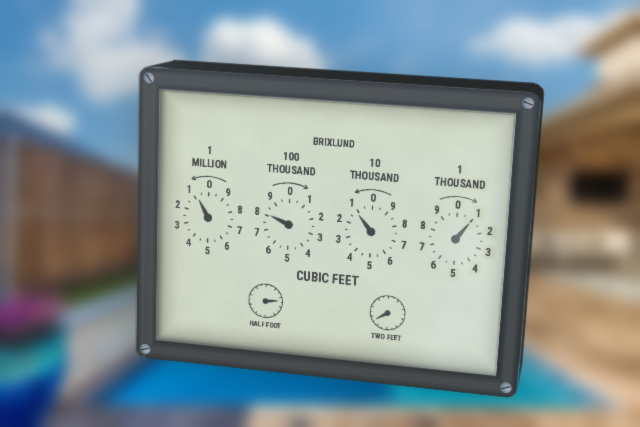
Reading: 81100 ft³
